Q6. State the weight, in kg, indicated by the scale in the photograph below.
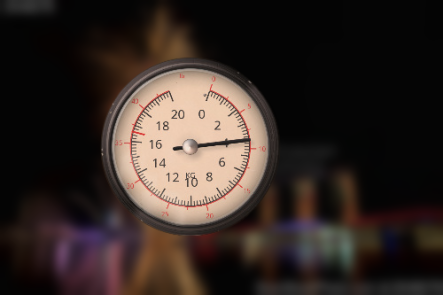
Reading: 4 kg
